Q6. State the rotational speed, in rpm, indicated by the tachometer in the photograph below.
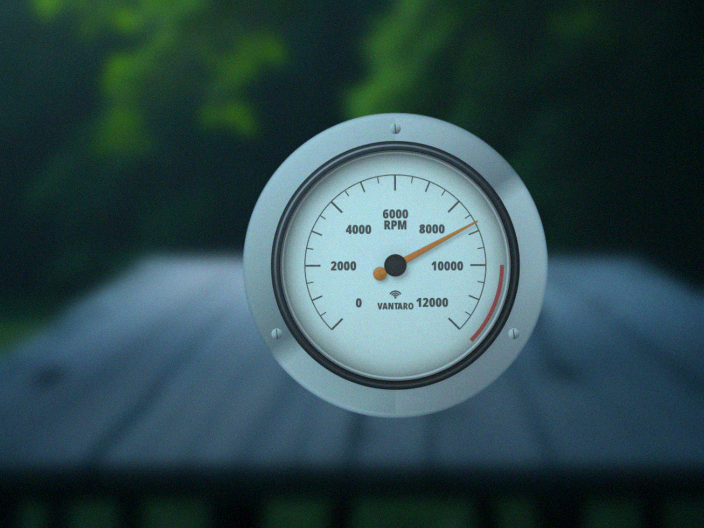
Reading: 8750 rpm
